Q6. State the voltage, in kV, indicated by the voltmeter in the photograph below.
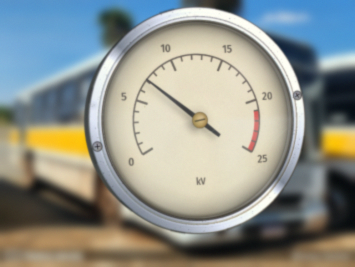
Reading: 7 kV
